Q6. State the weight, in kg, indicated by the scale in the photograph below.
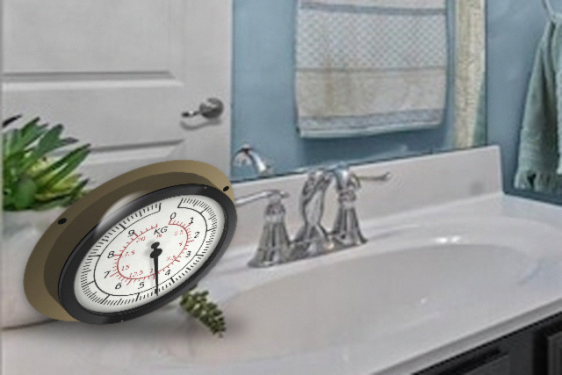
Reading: 4.5 kg
